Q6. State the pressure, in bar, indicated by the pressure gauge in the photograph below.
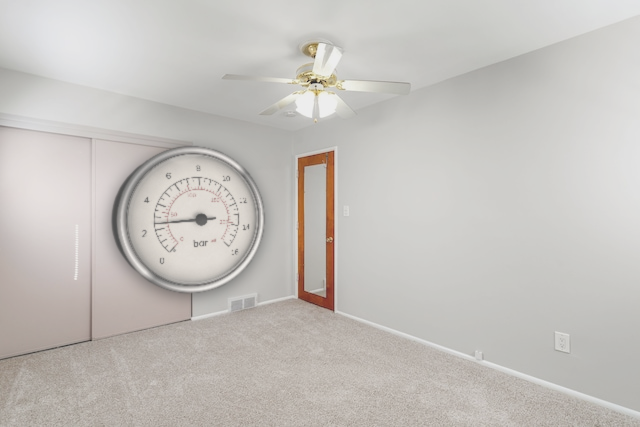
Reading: 2.5 bar
